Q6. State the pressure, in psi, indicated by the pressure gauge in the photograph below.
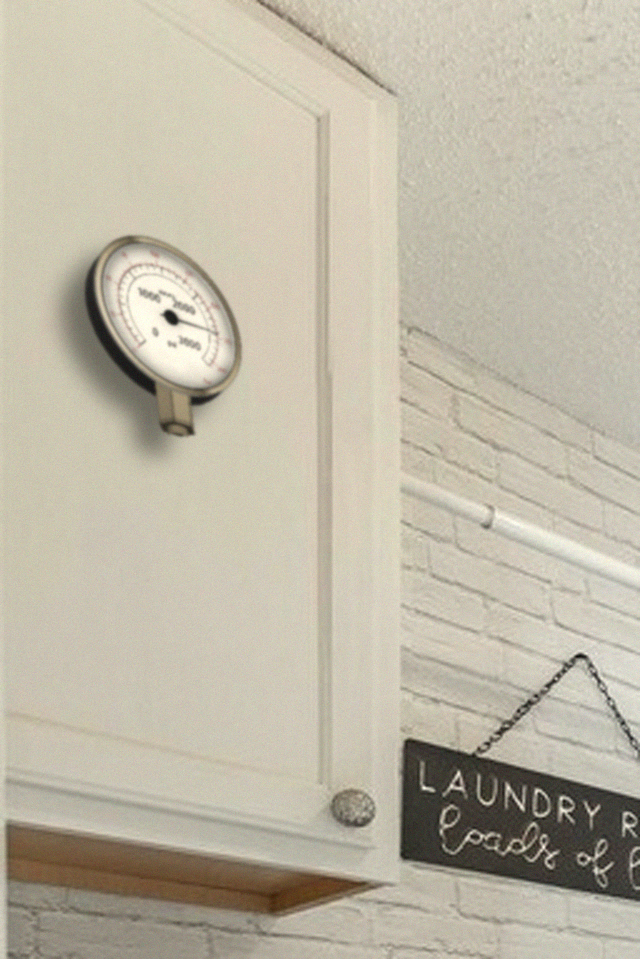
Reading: 2500 psi
